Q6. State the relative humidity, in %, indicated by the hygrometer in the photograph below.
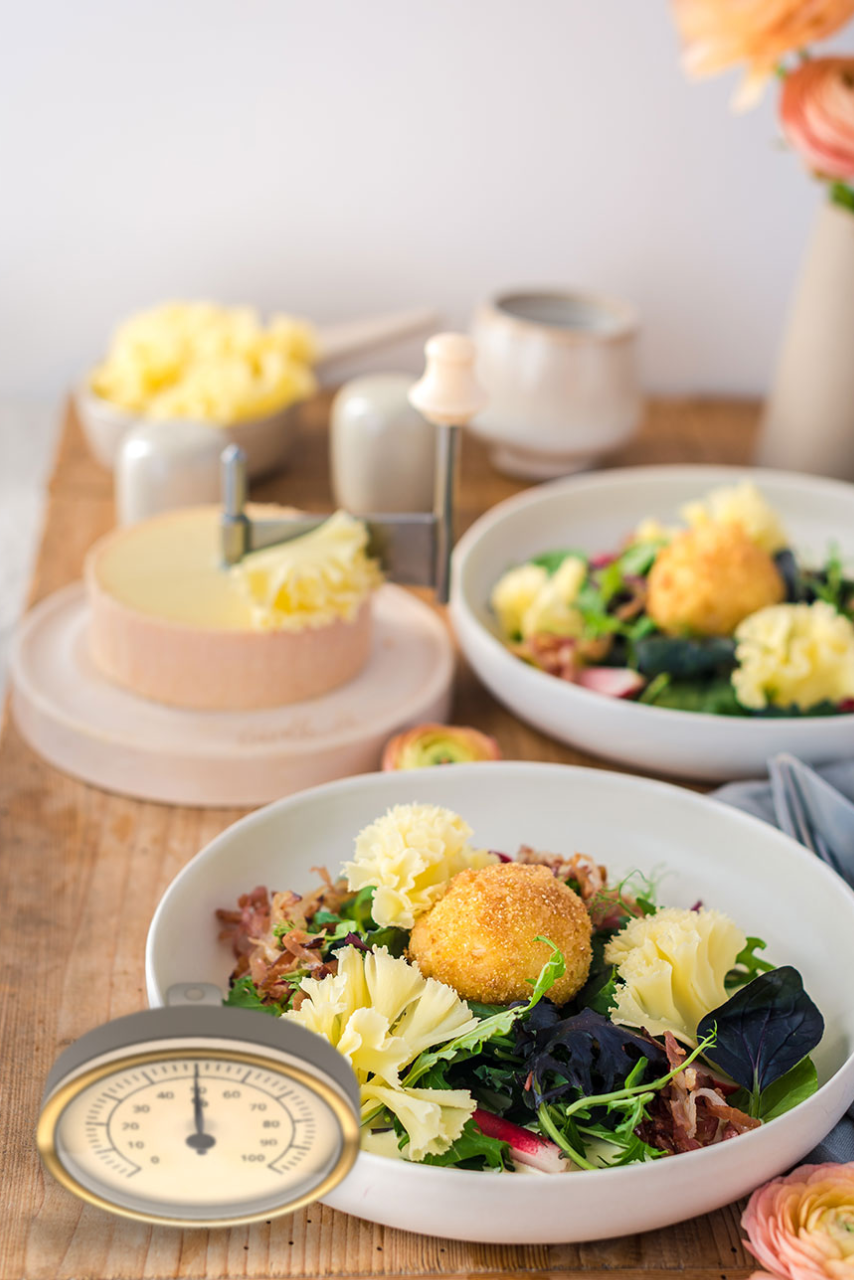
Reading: 50 %
